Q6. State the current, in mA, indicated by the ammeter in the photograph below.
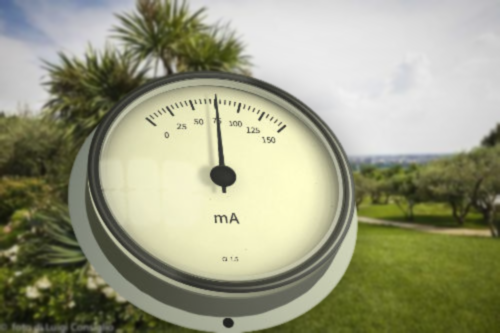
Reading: 75 mA
